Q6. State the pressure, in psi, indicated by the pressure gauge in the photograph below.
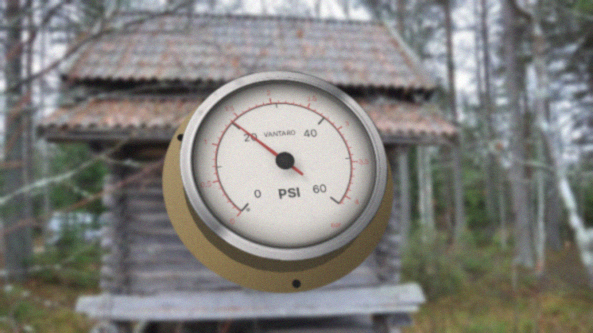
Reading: 20 psi
